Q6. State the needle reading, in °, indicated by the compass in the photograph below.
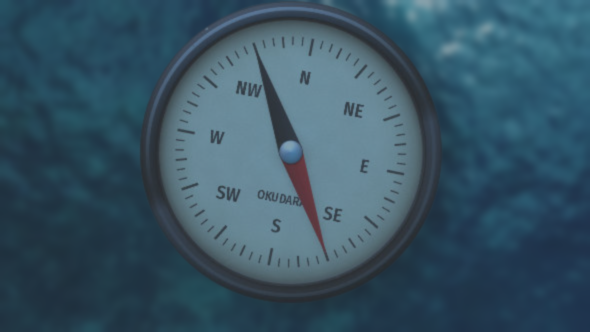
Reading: 150 °
